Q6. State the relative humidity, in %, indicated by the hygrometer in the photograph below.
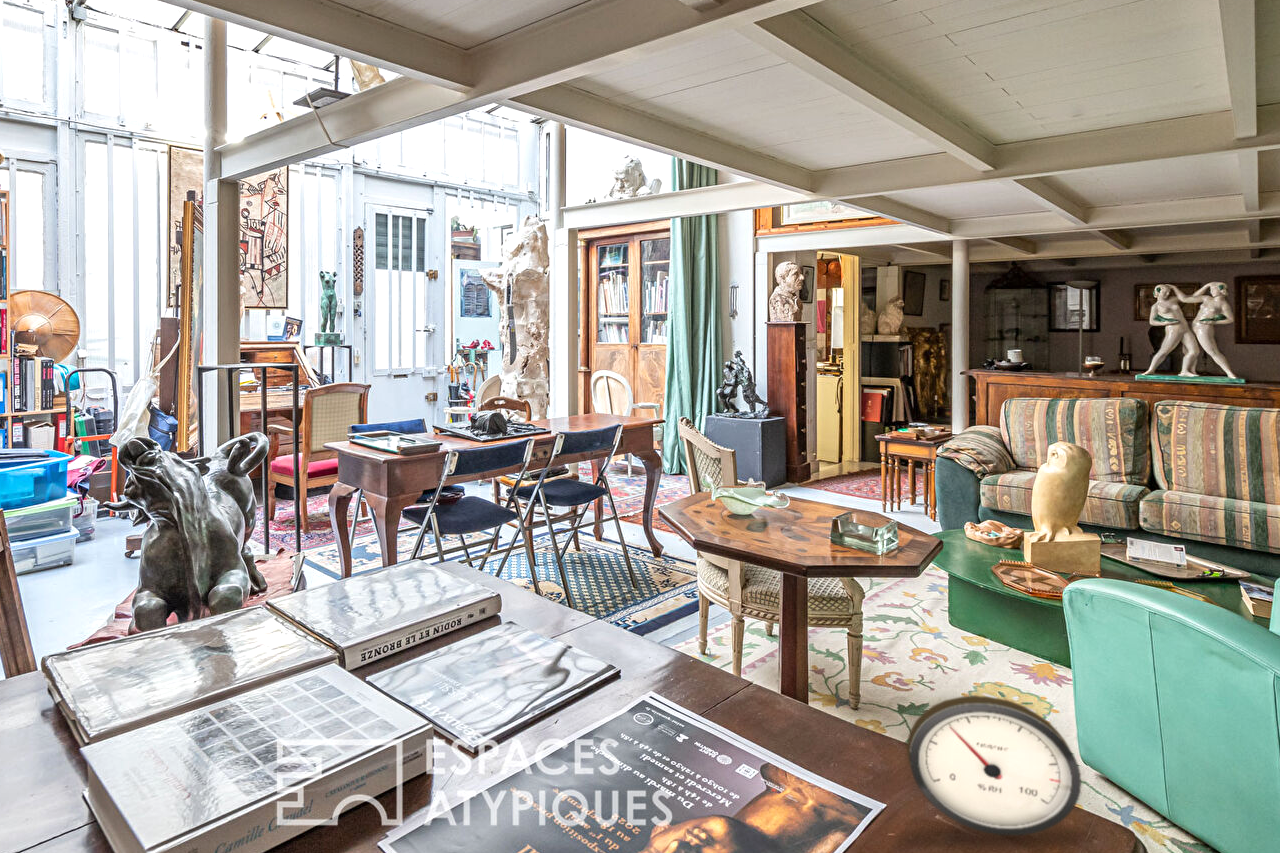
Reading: 32 %
